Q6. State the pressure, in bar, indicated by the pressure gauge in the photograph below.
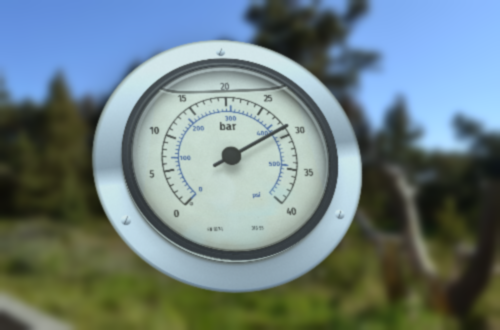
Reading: 29 bar
